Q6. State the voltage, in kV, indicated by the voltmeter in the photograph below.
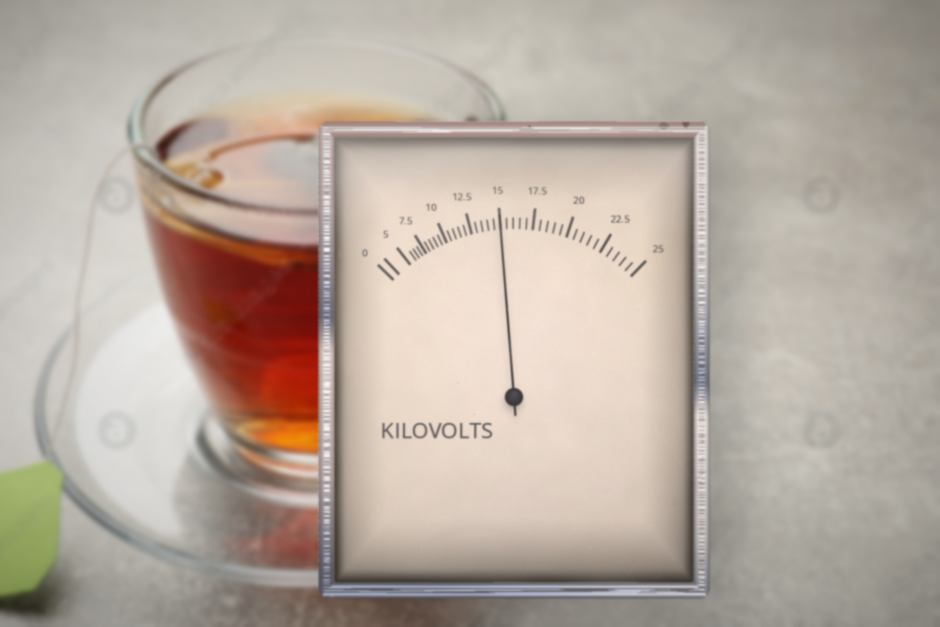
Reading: 15 kV
